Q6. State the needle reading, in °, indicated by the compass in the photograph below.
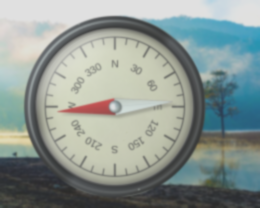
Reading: 265 °
